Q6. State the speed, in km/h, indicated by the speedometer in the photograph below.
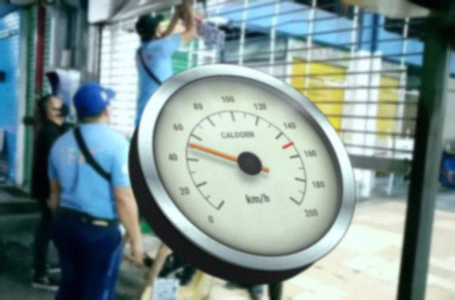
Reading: 50 km/h
